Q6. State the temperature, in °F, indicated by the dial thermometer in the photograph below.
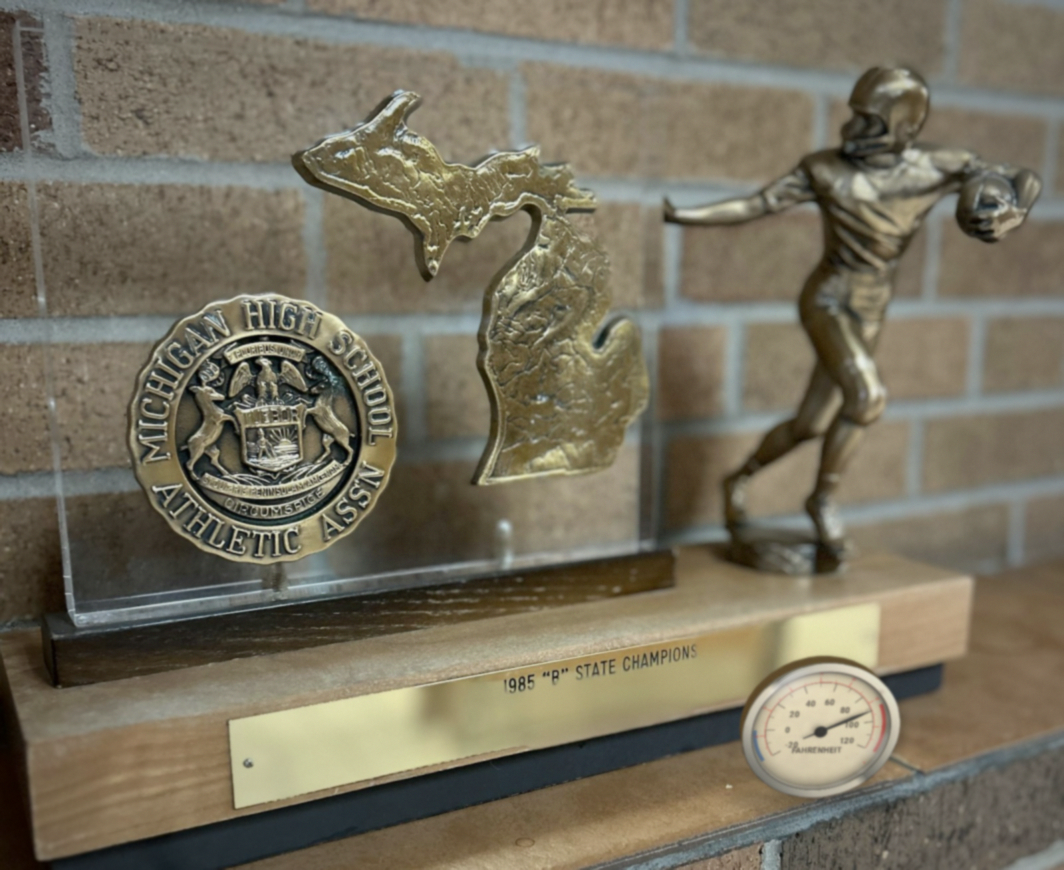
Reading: 90 °F
